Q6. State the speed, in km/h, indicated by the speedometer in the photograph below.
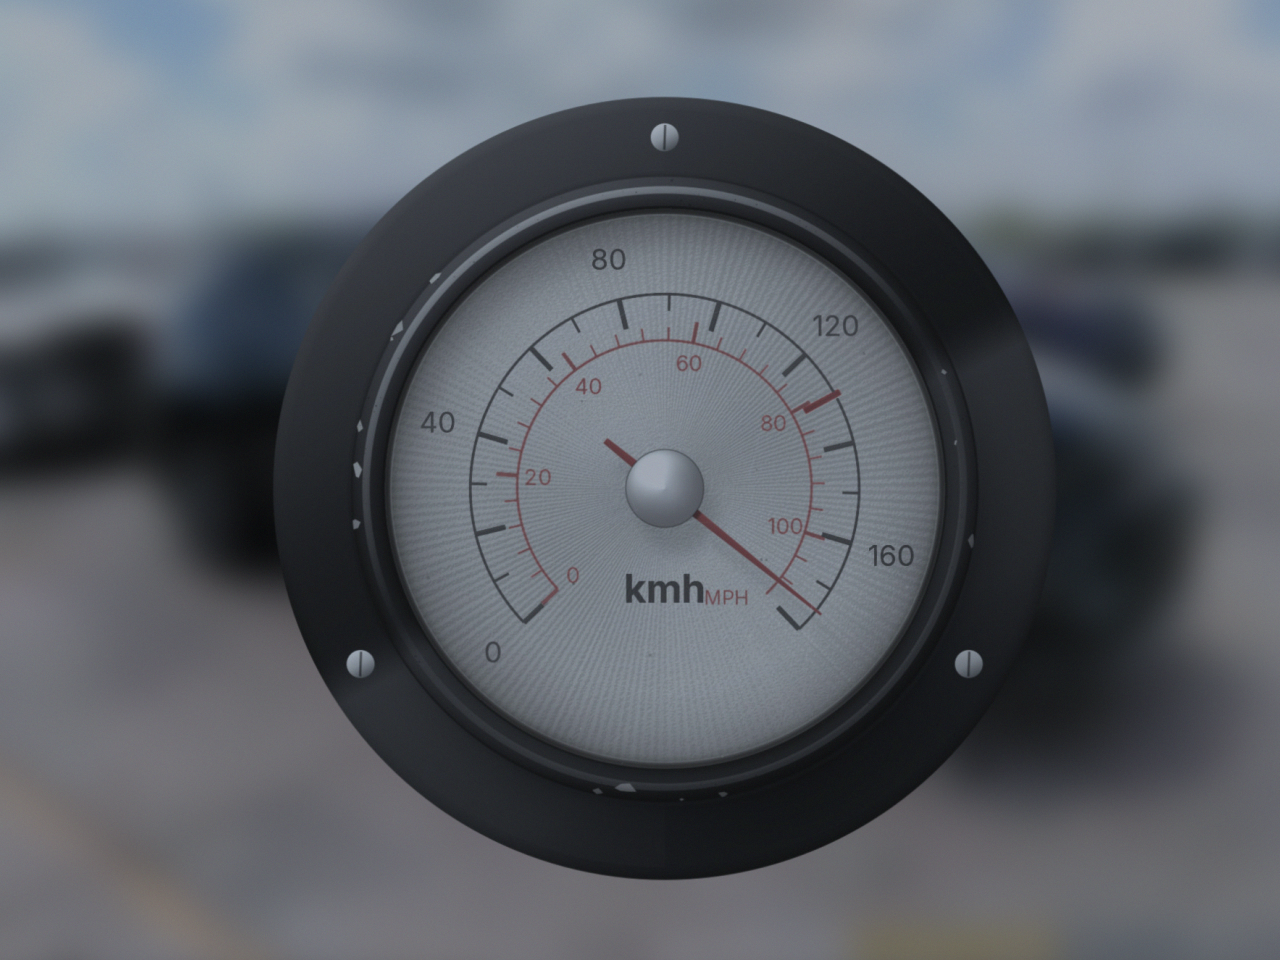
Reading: 175 km/h
